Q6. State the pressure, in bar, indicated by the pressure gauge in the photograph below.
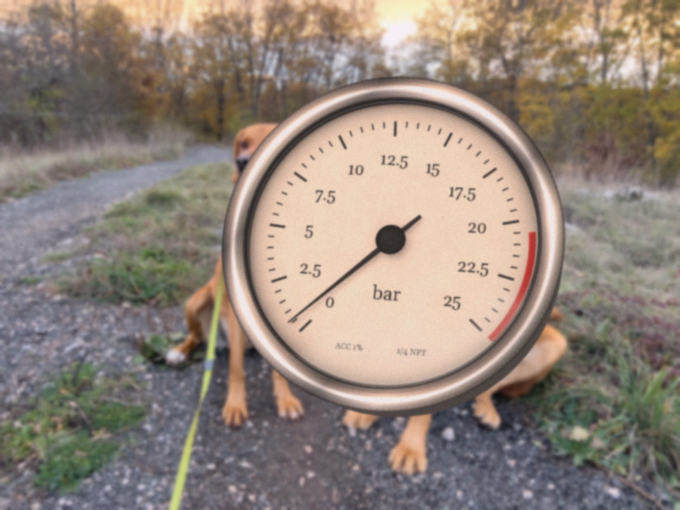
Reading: 0.5 bar
